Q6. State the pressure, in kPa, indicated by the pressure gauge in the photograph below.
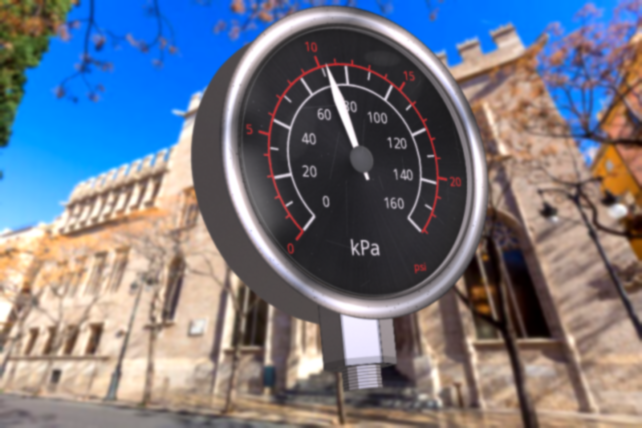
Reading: 70 kPa
